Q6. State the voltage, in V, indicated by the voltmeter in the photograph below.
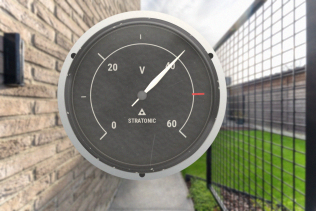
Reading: 40 V
